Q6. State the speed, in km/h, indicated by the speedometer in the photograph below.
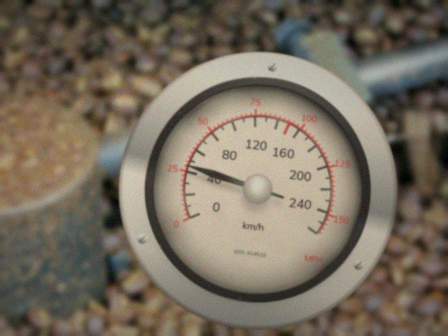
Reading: 45 km/h
